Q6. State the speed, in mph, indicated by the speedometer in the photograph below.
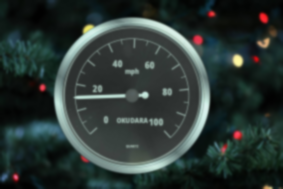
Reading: 15 mph
